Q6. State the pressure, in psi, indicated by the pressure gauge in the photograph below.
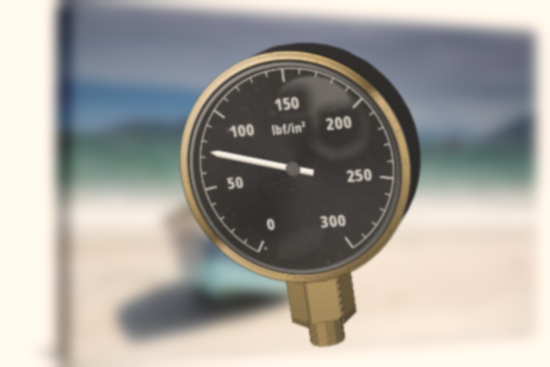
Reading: 75 psi
